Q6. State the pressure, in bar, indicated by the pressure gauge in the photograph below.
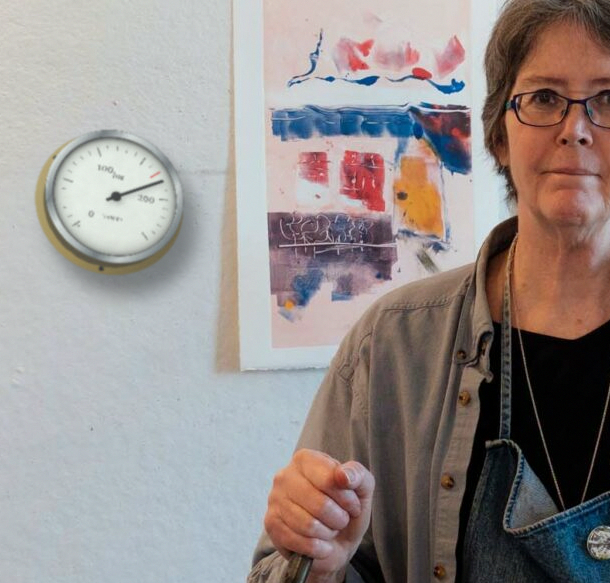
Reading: 180 bar
